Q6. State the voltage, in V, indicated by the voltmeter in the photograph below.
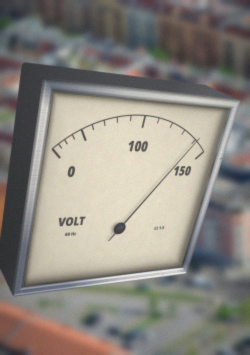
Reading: 140 V
